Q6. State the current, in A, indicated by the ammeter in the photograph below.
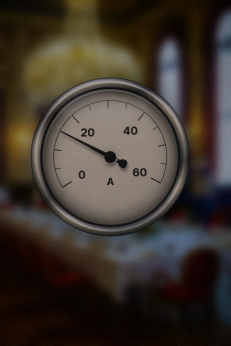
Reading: 15 A
